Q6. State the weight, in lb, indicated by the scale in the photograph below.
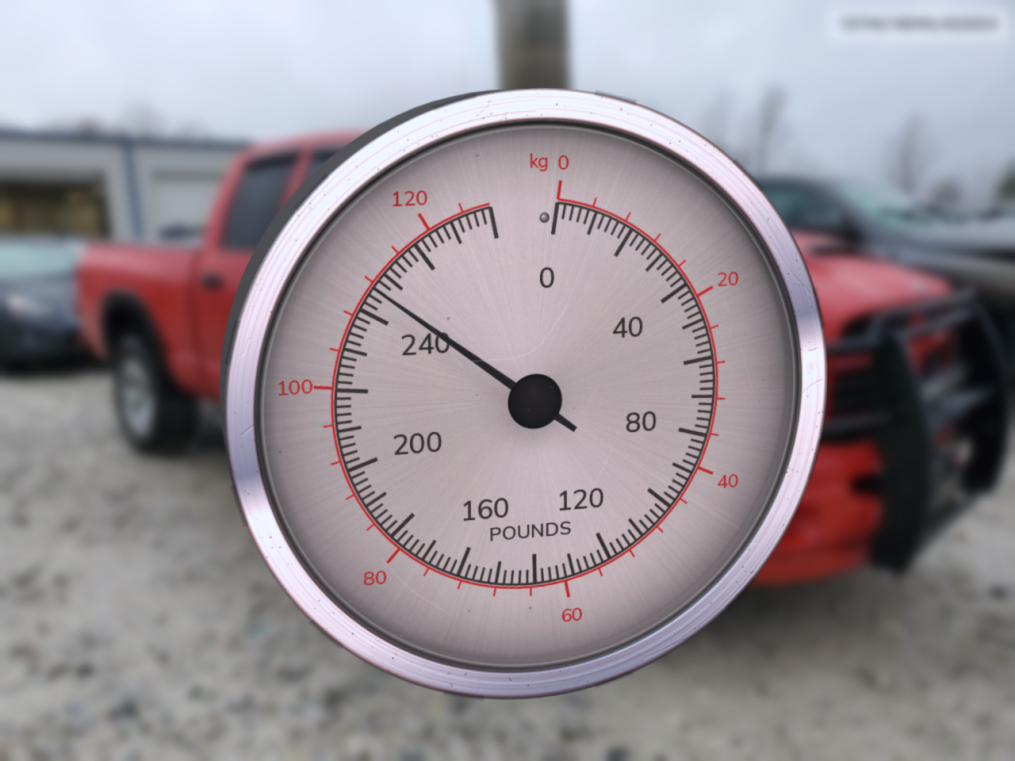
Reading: 246 lb
